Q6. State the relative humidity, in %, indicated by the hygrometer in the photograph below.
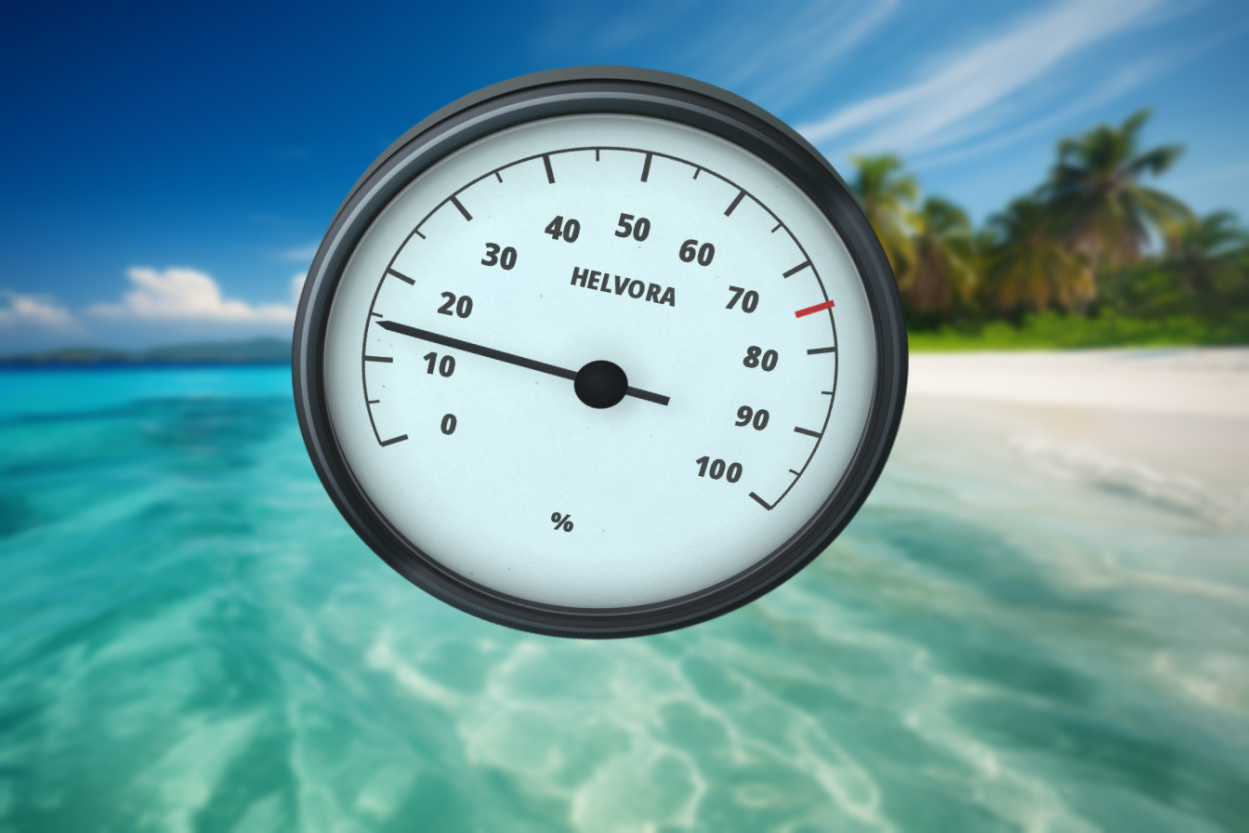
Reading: 15 %
